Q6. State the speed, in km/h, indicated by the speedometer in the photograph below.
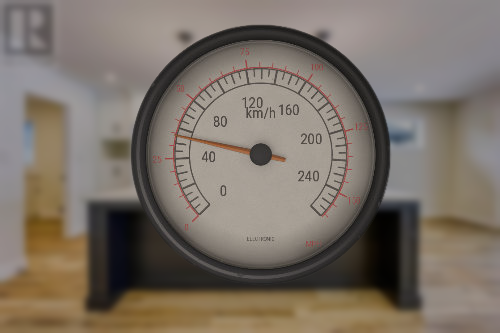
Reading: 55 km/h
